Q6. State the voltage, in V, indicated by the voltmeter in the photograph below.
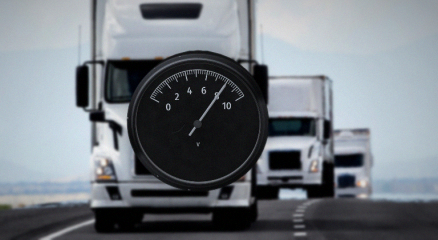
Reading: 8 V
